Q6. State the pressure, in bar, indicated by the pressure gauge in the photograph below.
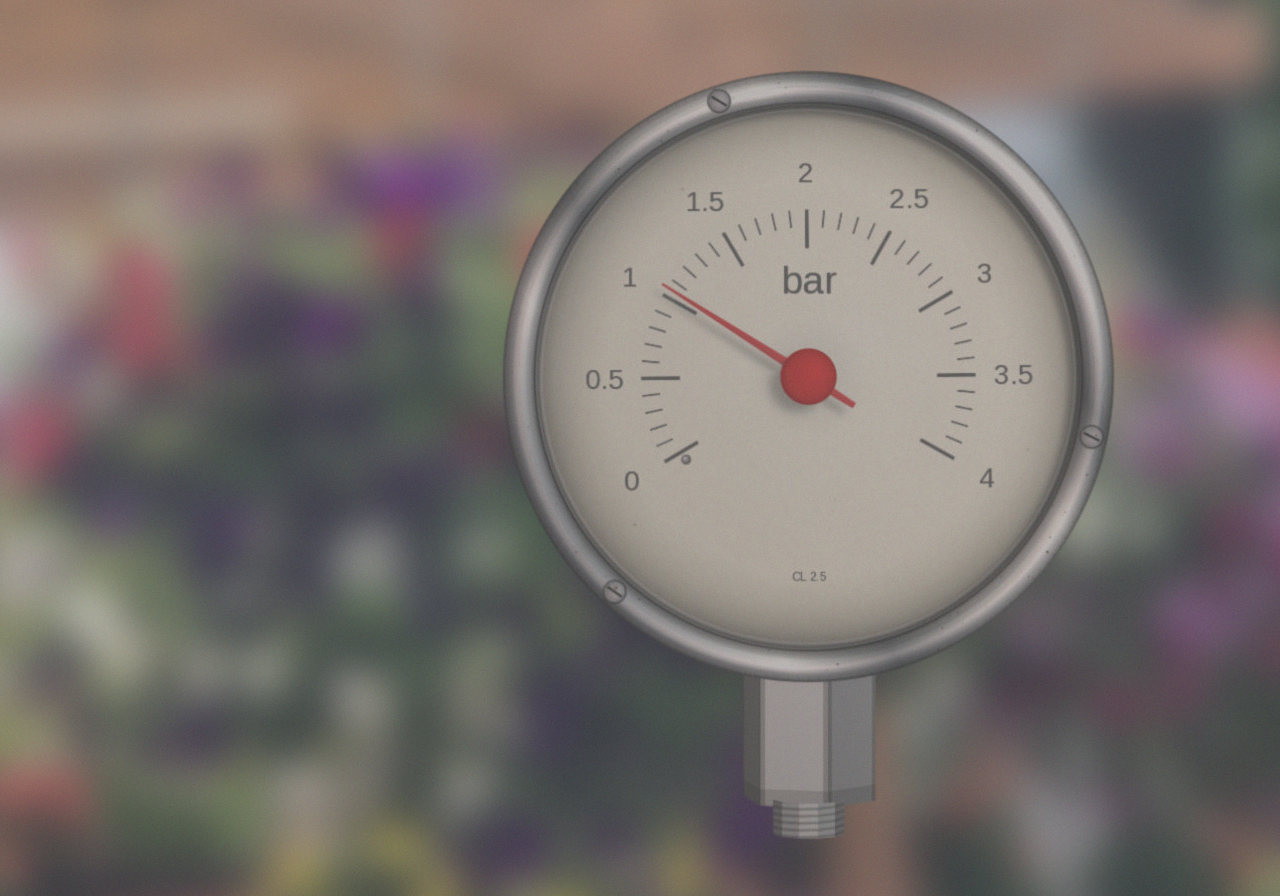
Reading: 1.05 bar
